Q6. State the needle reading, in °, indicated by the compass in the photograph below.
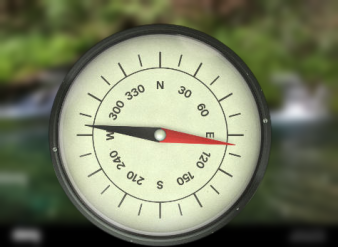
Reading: 97.5 °
